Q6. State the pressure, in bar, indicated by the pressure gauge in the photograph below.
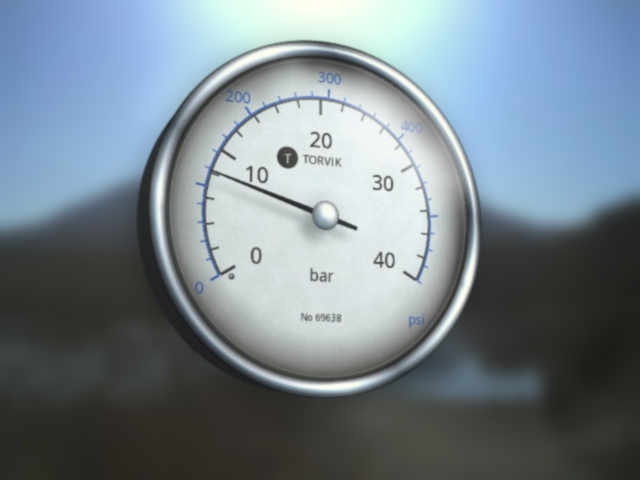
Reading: 8 bar
